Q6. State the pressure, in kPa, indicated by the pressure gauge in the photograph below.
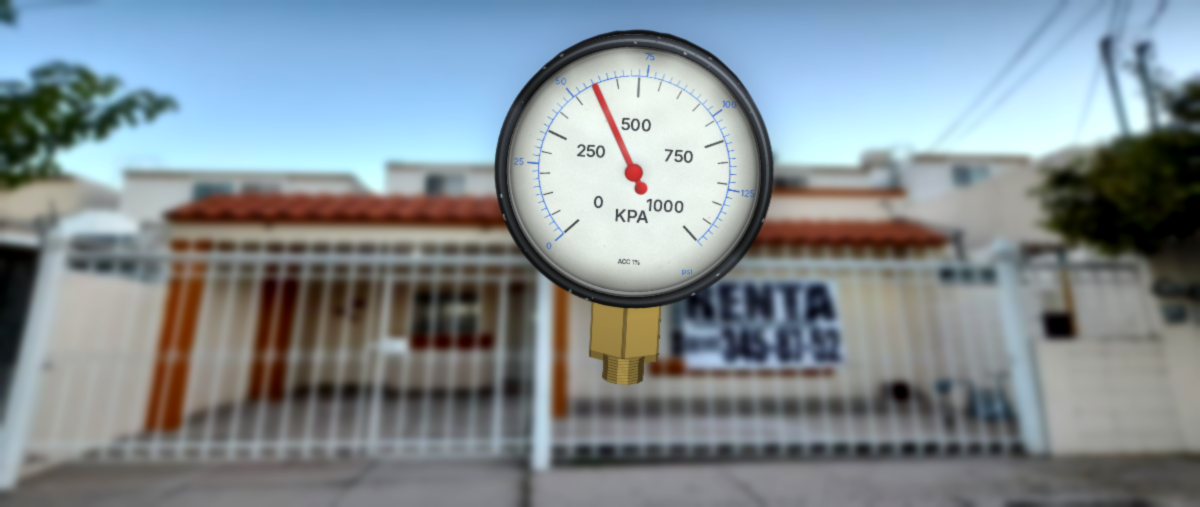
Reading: 400 kPa
